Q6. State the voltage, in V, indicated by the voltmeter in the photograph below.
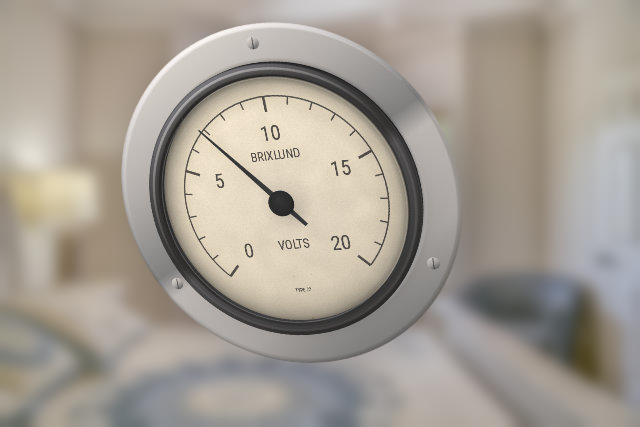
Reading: 7 V
